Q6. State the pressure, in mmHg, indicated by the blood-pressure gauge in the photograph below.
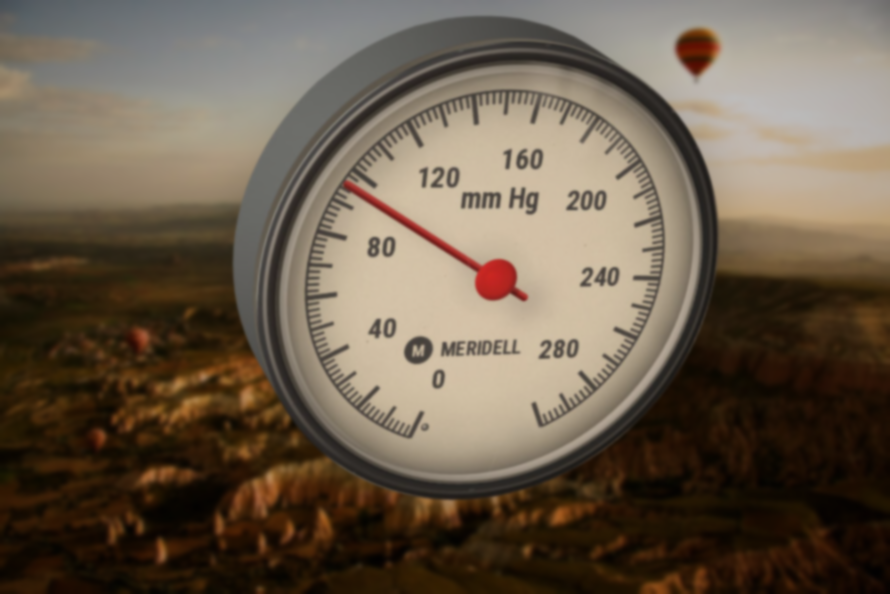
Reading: 96 mmHg
